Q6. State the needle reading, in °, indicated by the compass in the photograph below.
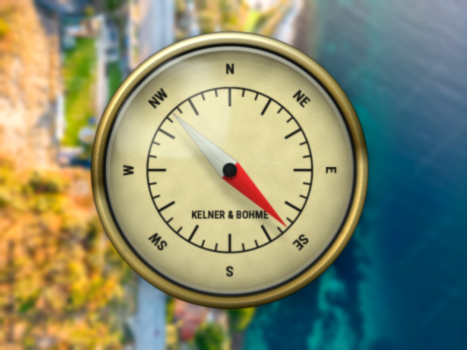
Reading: 135 °
